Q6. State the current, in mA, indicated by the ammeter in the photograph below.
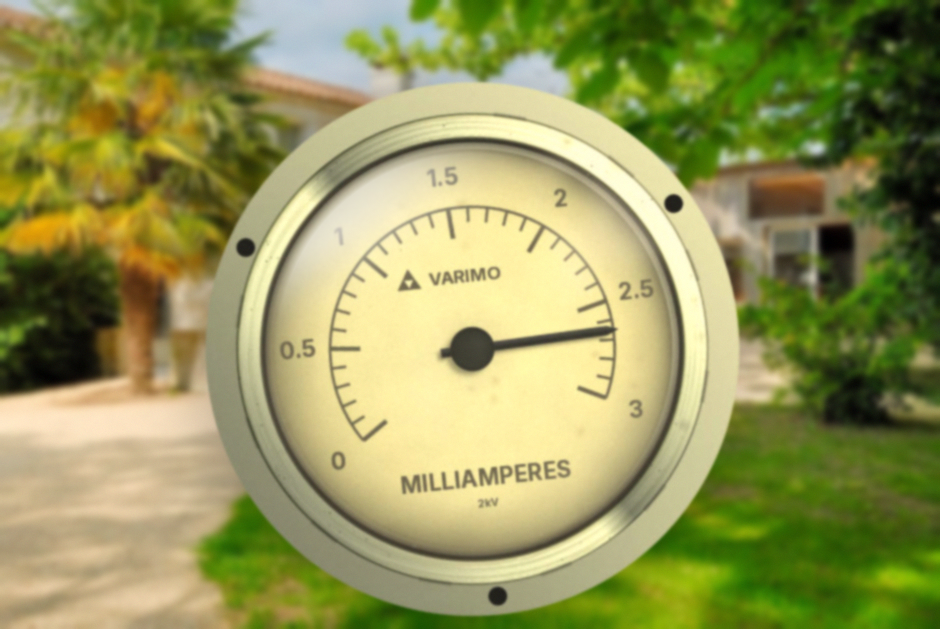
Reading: 2.65 mA
